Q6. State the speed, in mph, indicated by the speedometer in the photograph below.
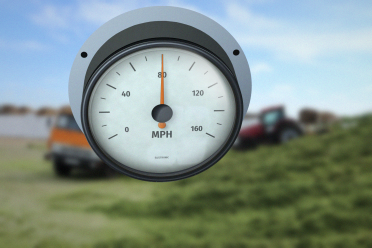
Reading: 80 mph
